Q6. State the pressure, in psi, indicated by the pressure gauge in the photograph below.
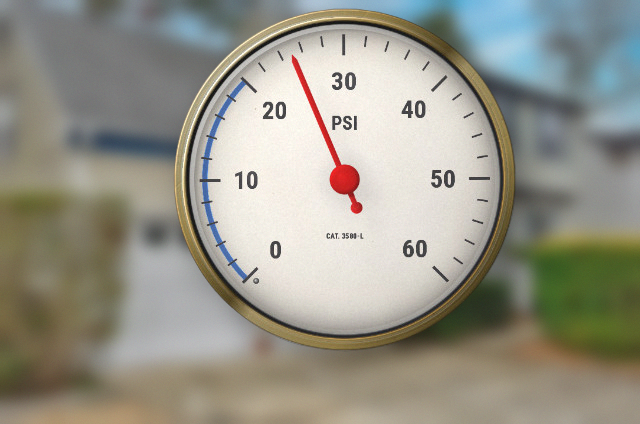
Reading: 25 psi
